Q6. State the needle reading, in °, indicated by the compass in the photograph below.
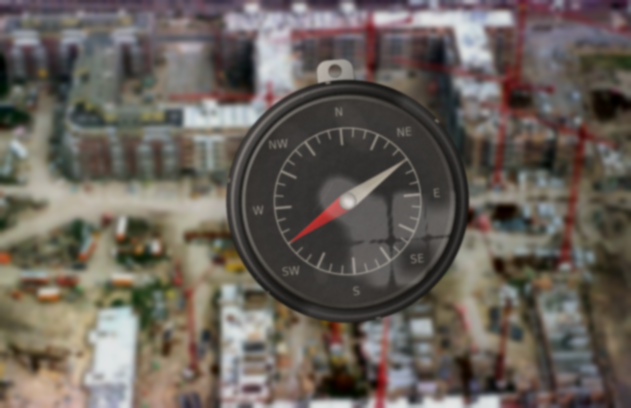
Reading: 240 °
